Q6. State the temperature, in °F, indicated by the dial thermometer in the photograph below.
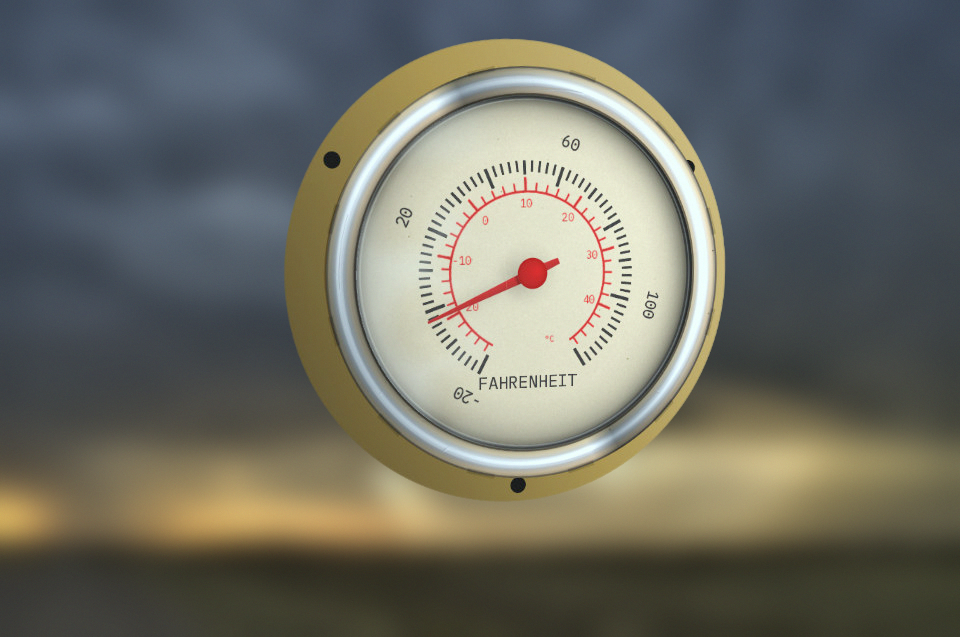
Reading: -2 °F
